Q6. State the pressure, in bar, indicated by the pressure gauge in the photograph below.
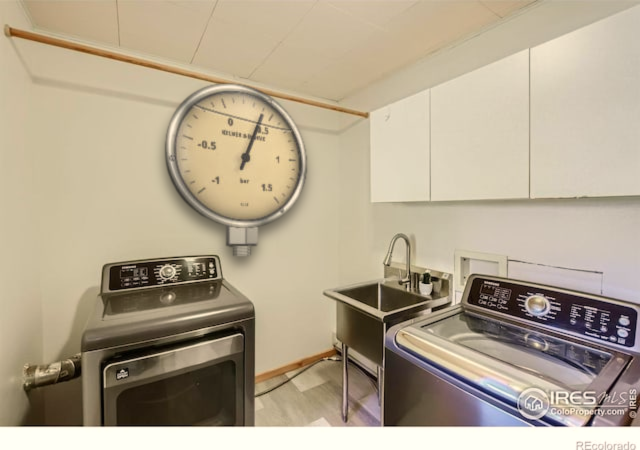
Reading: 0.4 bar
